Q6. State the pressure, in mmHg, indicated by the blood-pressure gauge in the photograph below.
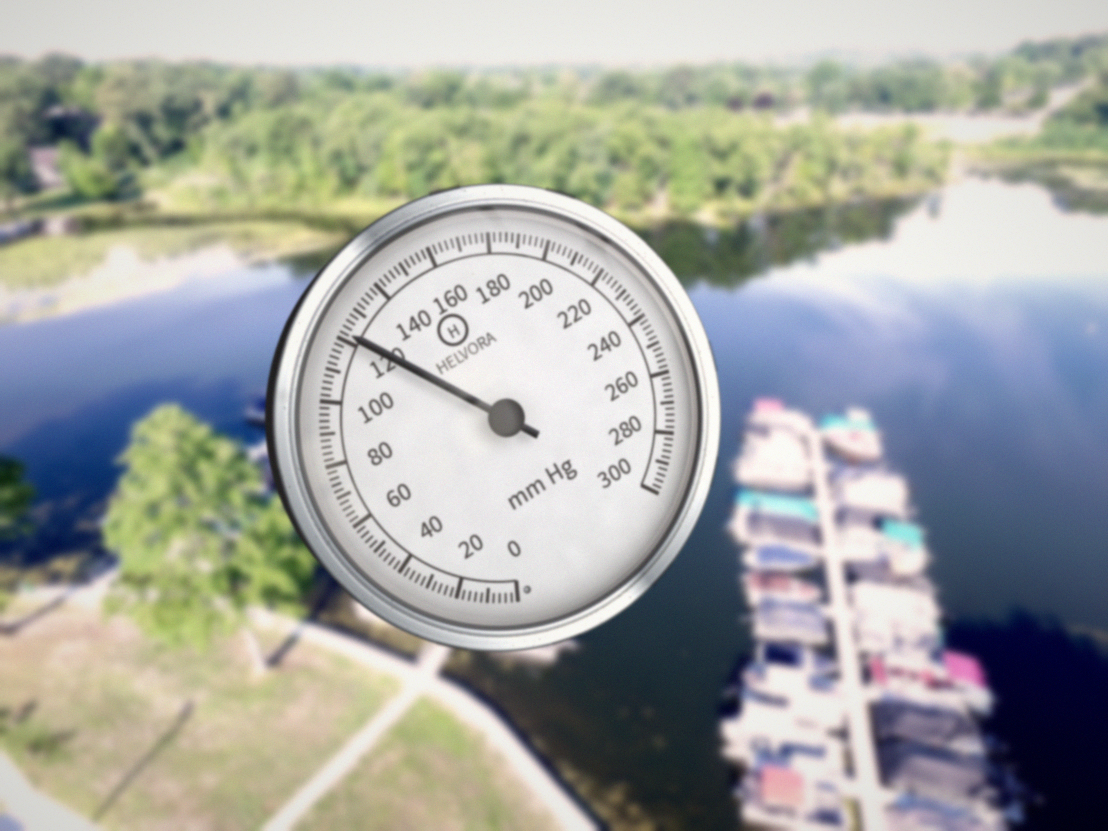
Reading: 122 mmHg
